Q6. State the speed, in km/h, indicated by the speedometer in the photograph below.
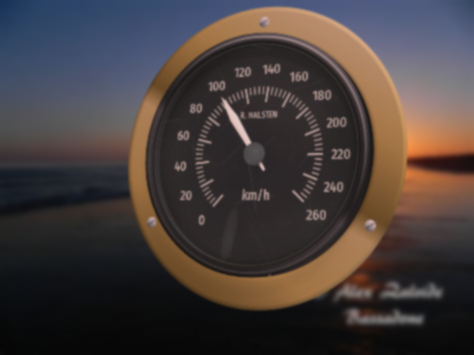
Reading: 100 km/h
